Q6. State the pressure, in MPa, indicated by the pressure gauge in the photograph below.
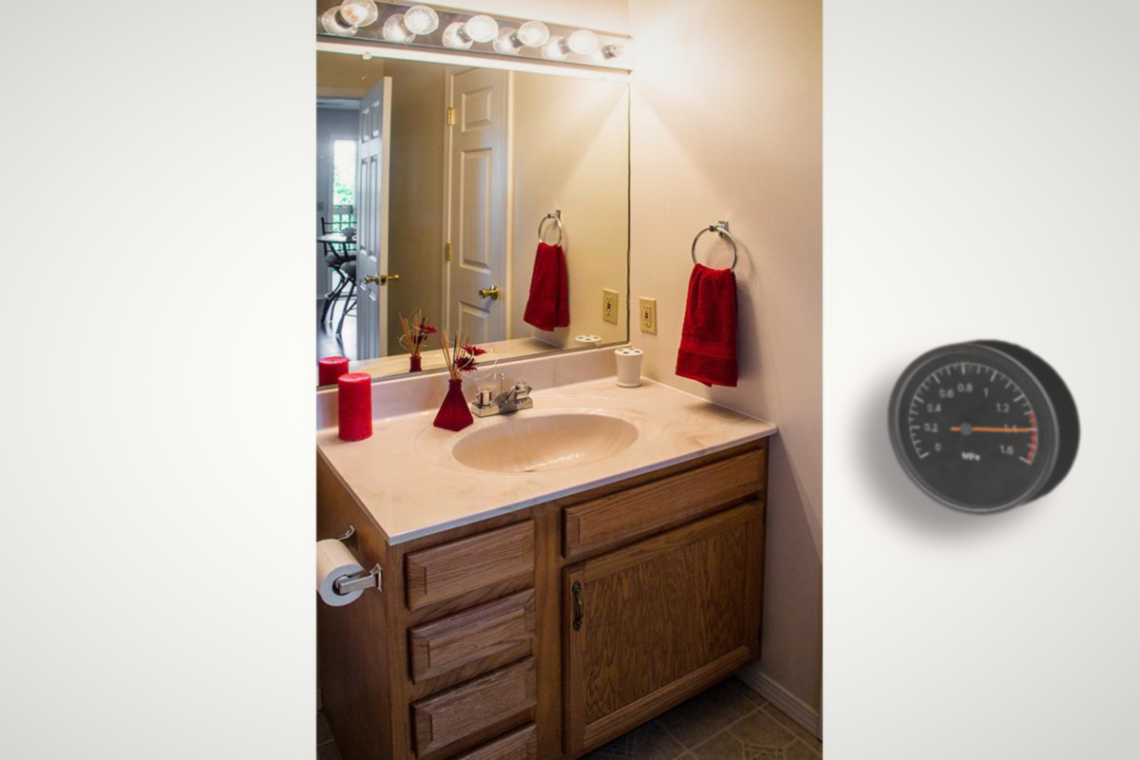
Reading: 1.4 MPa
